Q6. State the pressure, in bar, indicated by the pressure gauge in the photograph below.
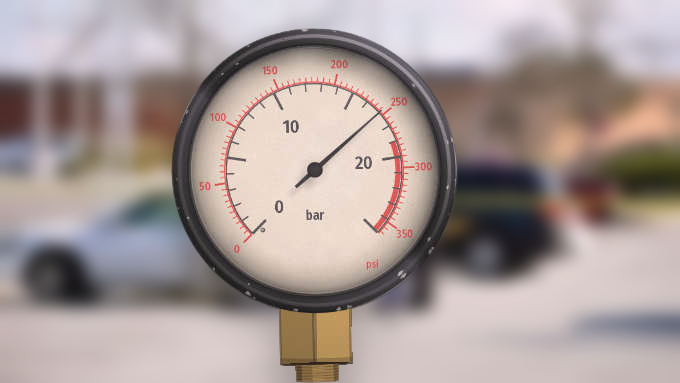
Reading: 17 bar
